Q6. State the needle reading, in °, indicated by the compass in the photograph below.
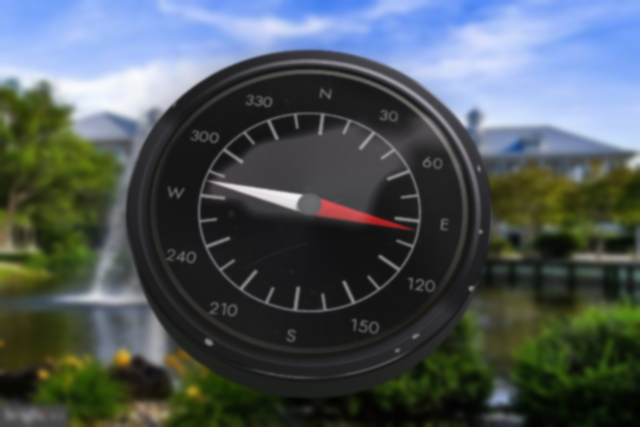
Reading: 97.5 °
